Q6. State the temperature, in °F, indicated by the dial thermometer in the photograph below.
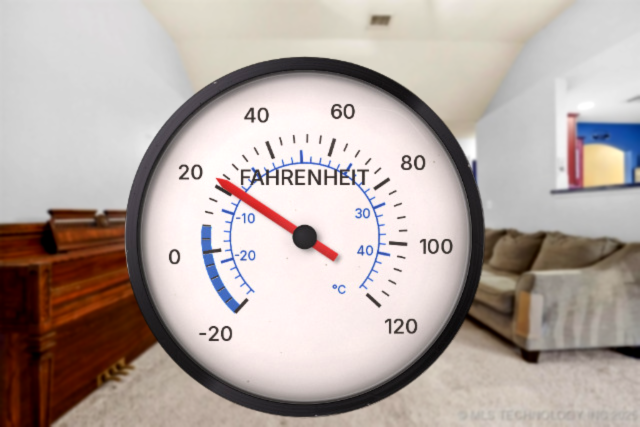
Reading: 22 °F
